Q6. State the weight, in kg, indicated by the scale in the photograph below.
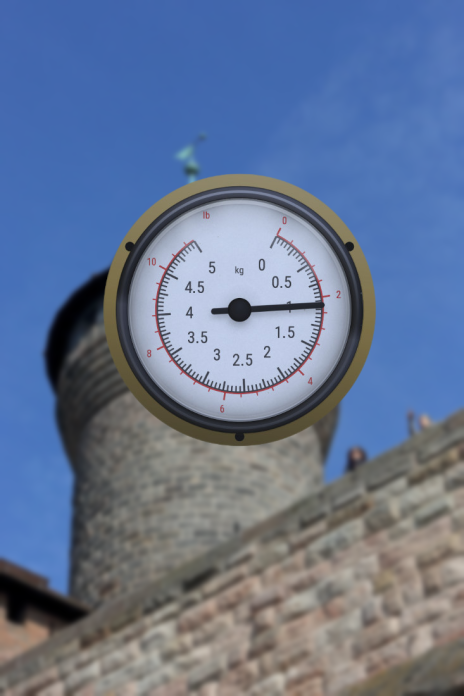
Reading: 1 kg
